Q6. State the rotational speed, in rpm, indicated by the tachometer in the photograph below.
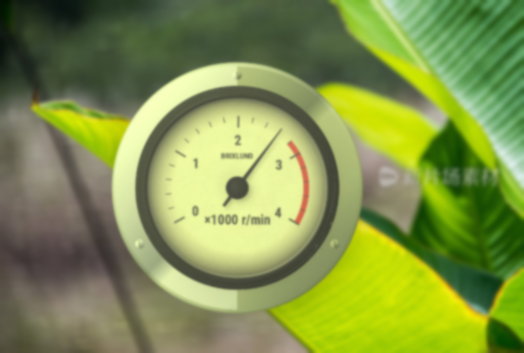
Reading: 2600 rpm
